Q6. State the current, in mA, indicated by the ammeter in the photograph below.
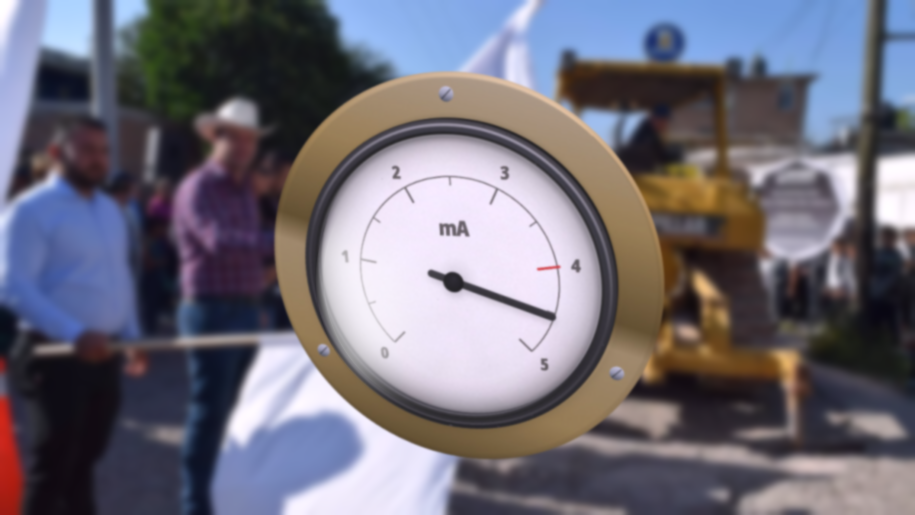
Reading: 4.5 mA
